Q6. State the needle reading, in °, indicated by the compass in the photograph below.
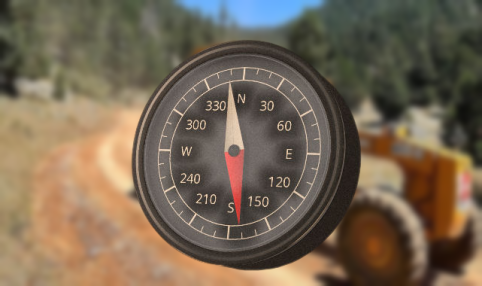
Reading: 170 °
